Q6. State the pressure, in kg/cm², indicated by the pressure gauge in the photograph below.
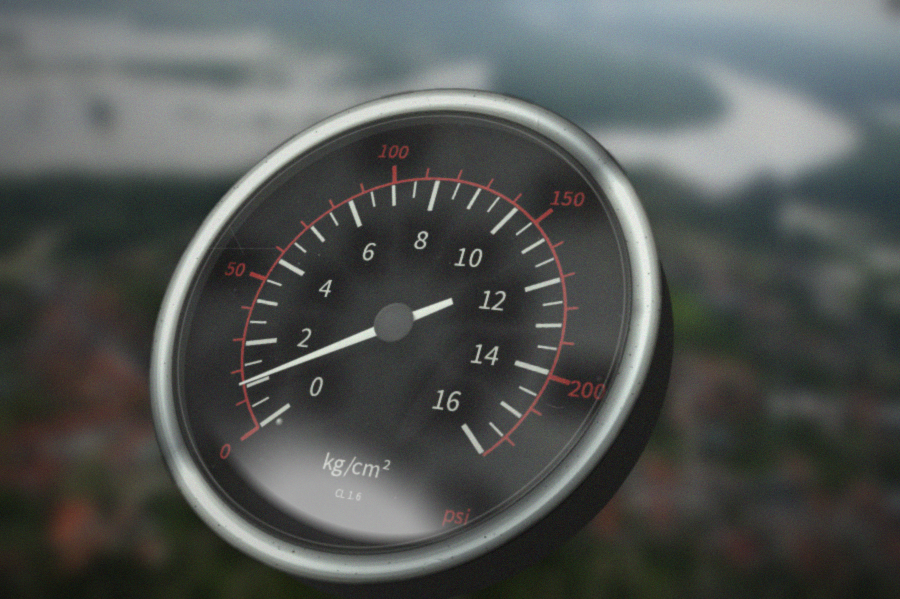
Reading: 1 kg/cm²
